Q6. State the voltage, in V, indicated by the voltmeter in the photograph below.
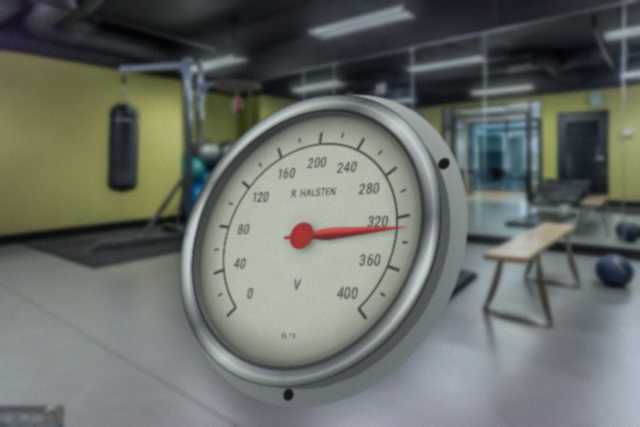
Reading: 330 V
